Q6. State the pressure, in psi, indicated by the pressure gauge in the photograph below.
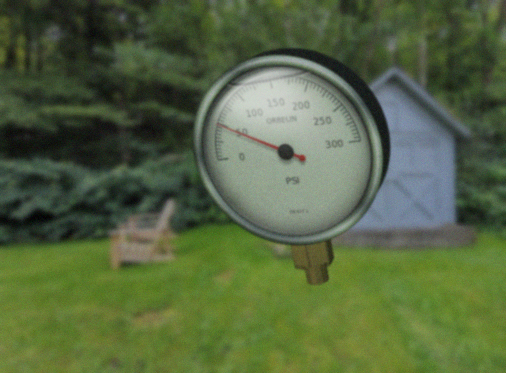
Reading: 50 psi
